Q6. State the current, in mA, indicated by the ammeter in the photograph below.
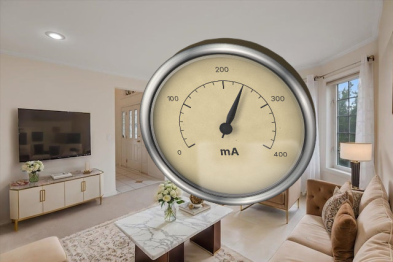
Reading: 240 mA
